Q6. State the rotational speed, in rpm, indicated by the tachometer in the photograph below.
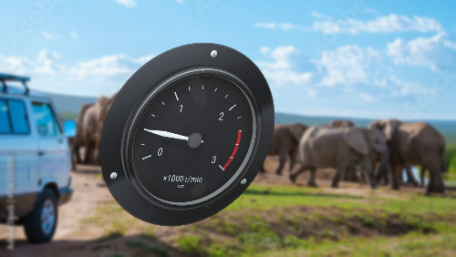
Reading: 400 rpm
